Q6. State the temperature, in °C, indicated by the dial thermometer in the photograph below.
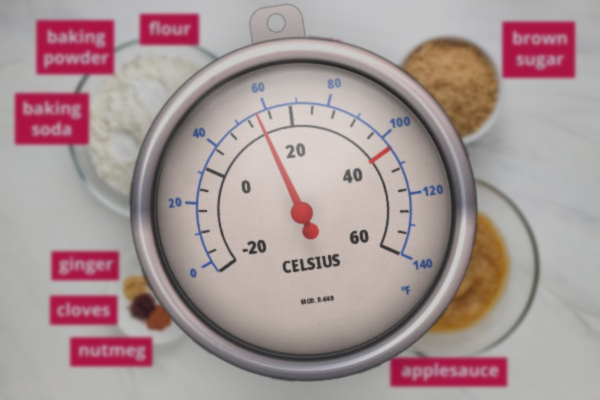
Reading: 14 °C
